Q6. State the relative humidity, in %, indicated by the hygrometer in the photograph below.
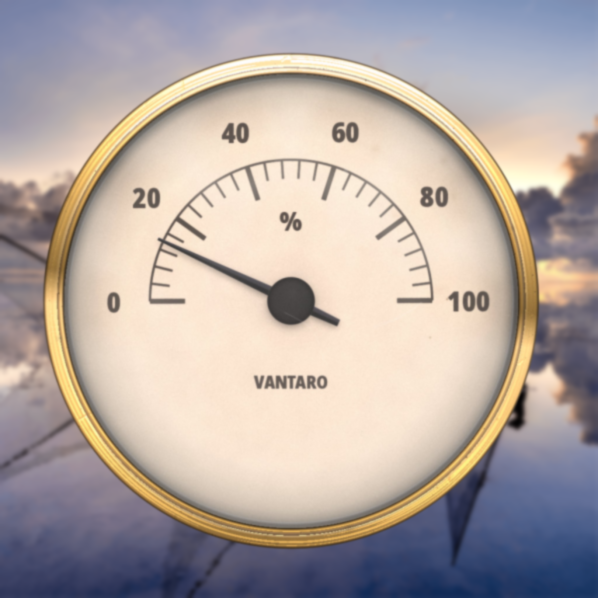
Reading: 14 %
